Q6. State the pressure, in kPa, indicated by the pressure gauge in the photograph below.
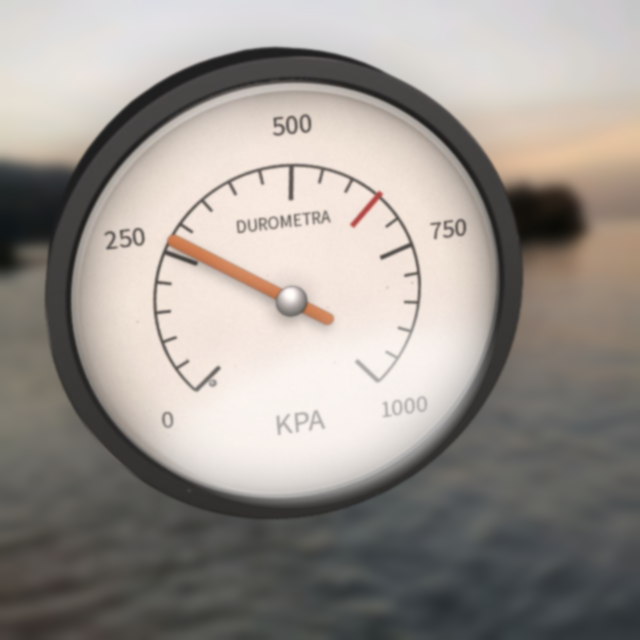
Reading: 275 kPa
